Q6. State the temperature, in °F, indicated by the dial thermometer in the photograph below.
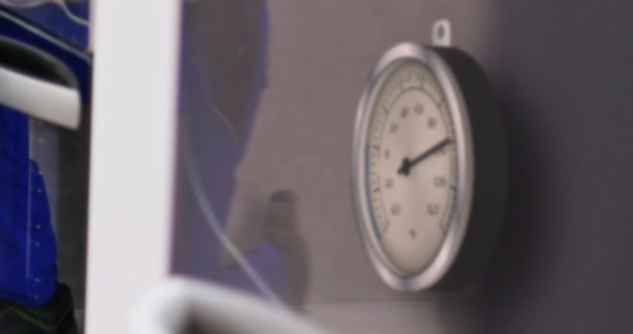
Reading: 100 °F
